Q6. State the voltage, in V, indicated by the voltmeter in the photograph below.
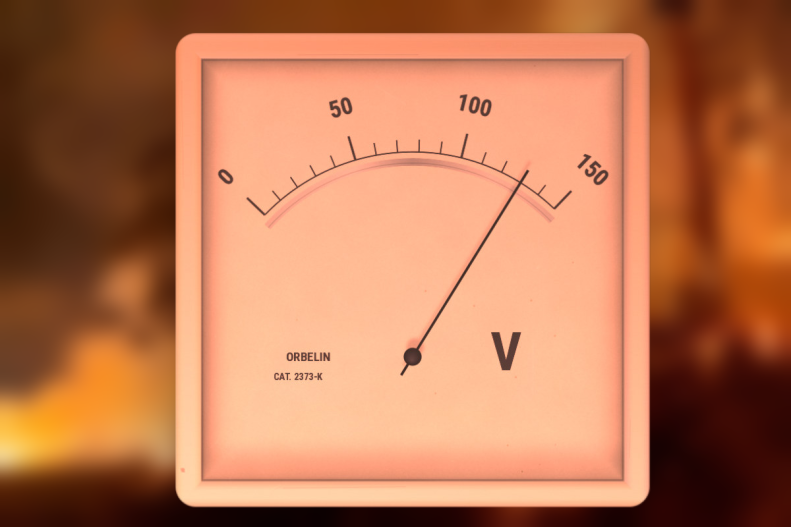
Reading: 130 V
